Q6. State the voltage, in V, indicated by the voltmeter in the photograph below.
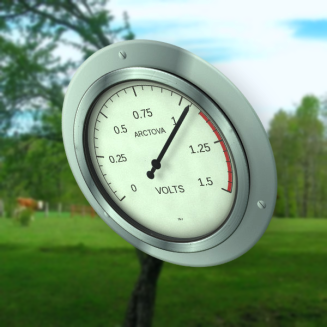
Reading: 1.05 V
